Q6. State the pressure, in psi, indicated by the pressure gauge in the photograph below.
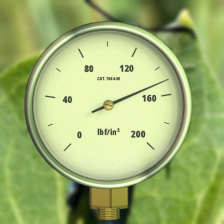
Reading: 150 psi
